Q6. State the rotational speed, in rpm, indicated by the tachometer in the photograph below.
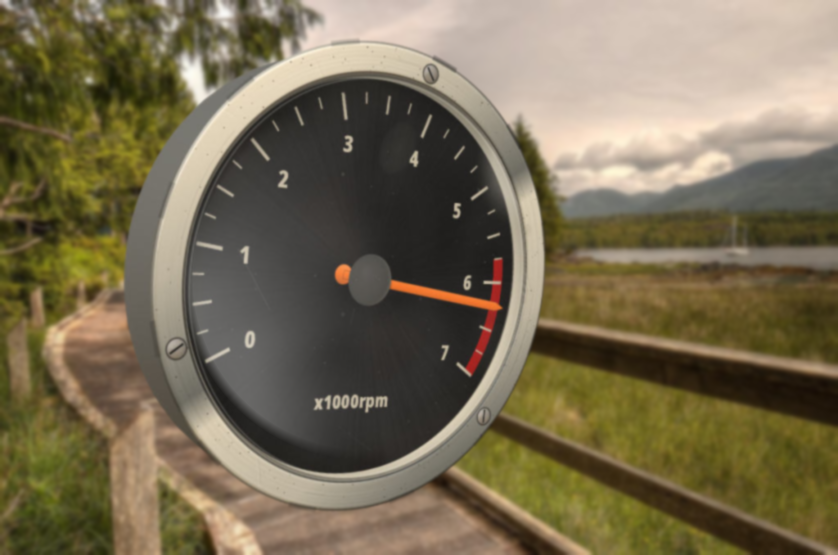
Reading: 6250 rpm
